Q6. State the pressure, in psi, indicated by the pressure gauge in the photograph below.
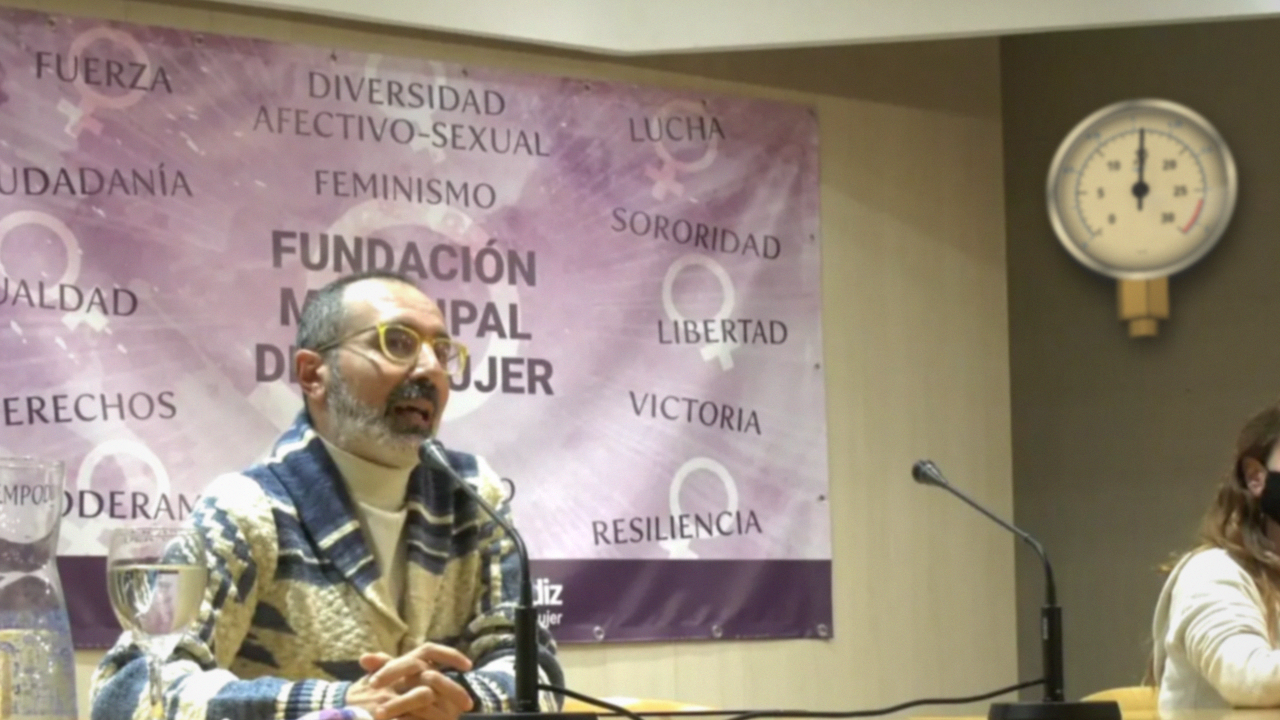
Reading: 15 psi
